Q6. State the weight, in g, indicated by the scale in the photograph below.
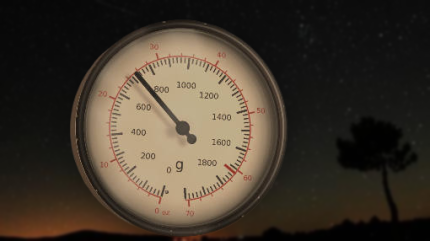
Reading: 720 g
